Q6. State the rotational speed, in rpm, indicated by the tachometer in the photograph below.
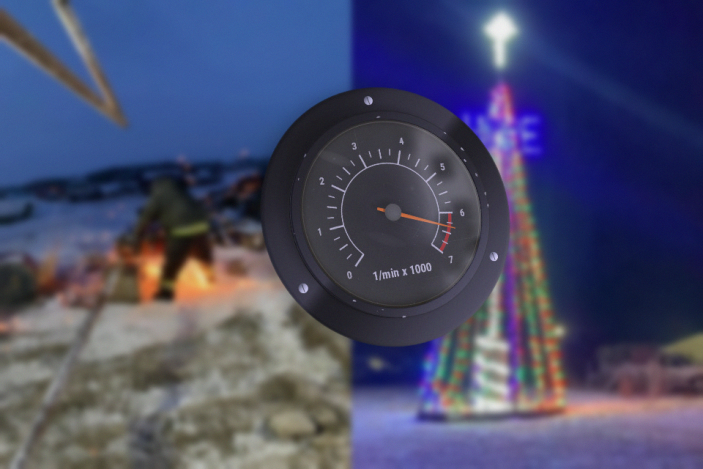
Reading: 6375 rpm
